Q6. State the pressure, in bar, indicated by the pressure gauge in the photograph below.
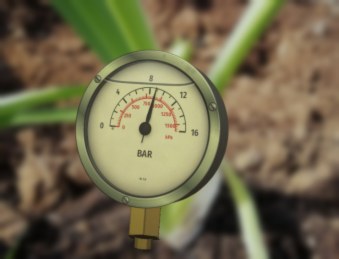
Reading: 9 bar
